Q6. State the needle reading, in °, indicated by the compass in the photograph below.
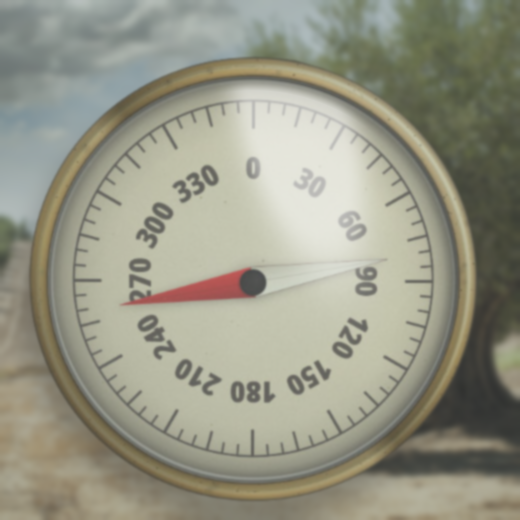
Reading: 260 °
